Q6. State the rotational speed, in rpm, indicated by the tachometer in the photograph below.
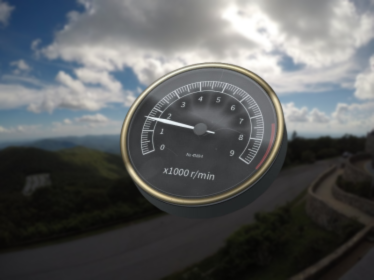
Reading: 1500 rpm
